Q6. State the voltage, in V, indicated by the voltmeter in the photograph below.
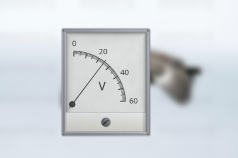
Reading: 25 V
